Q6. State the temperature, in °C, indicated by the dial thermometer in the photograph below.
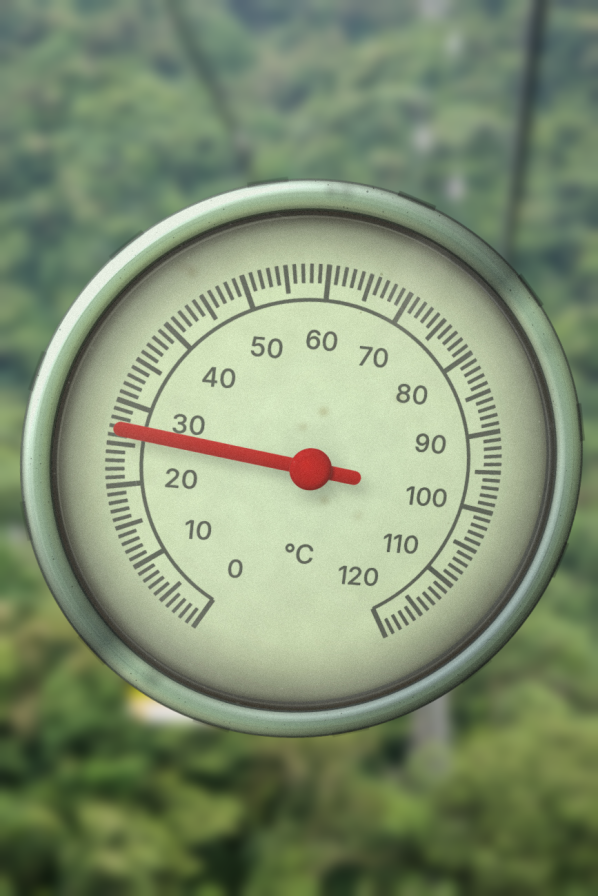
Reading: 27 °C
